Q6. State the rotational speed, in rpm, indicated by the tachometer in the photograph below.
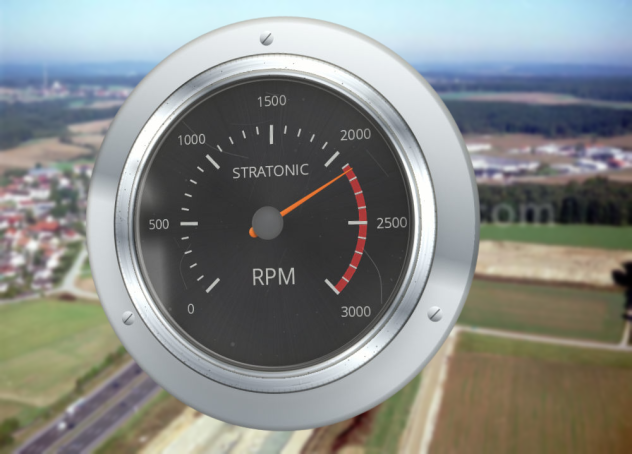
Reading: 2150 rpm
